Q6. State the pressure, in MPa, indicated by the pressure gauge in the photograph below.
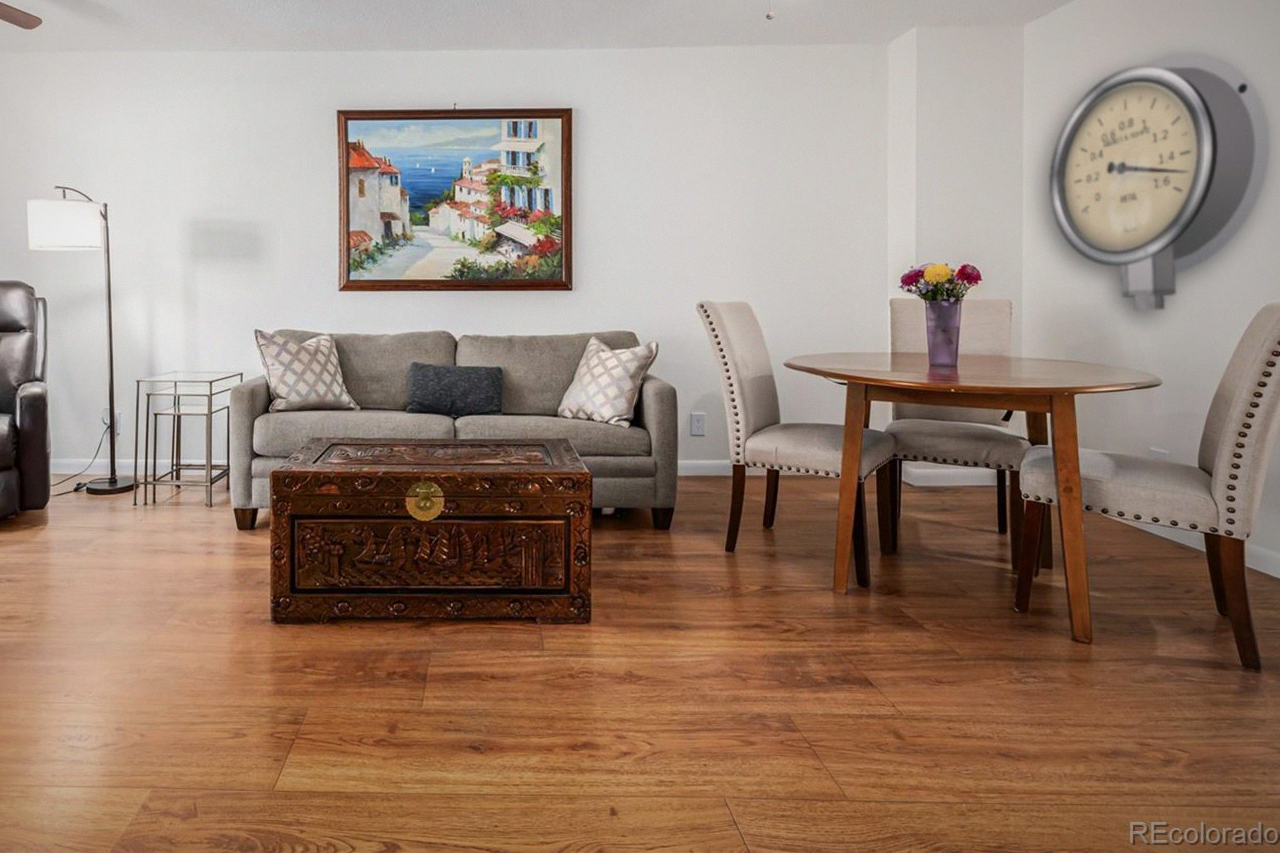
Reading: 1.5 MPa
